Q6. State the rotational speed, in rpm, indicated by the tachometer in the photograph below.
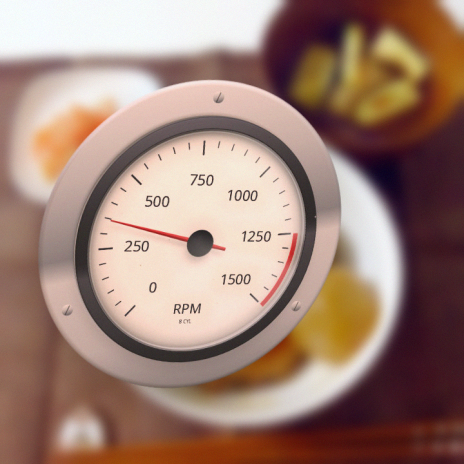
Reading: 350 rpm
